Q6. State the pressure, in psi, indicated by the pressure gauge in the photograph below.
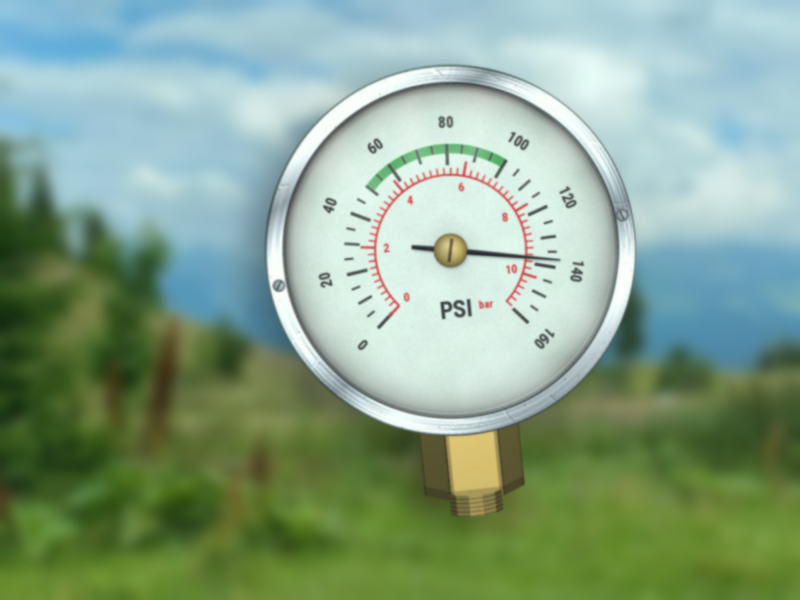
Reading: 137.5 psi
